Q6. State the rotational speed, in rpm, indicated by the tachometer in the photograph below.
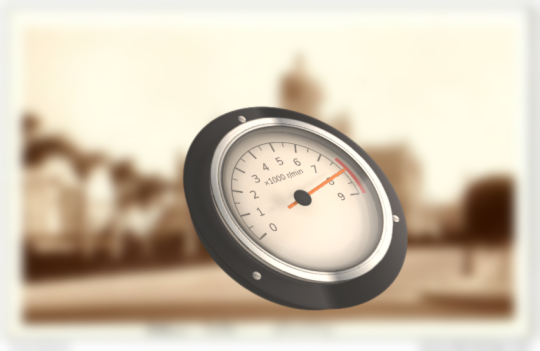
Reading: 8000 rpm
